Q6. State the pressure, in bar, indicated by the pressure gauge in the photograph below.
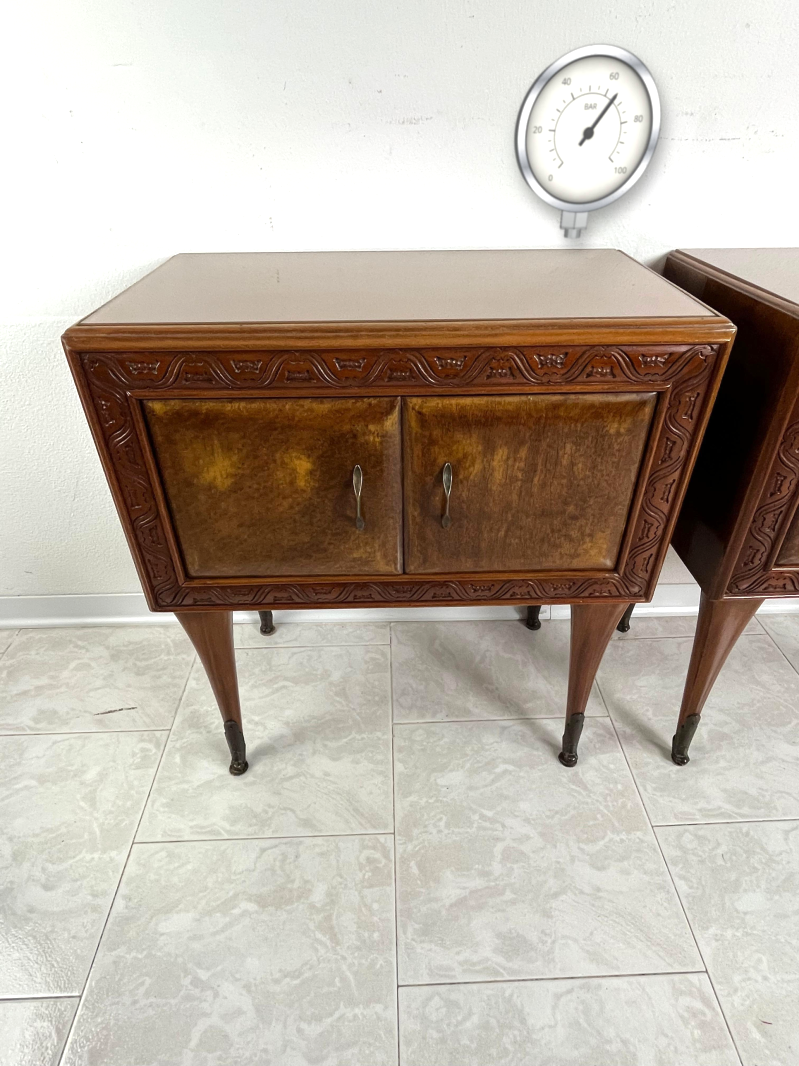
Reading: 65 bar
